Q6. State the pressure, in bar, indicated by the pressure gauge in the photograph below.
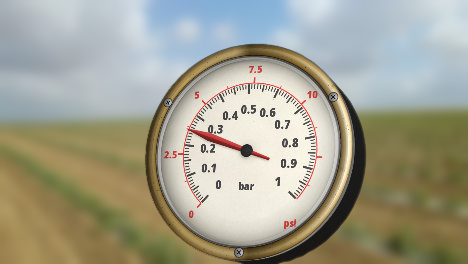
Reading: 0.25 bar
